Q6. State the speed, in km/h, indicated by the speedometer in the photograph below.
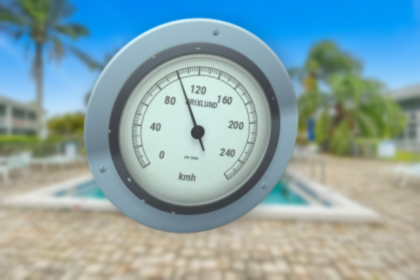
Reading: 100 km/h
